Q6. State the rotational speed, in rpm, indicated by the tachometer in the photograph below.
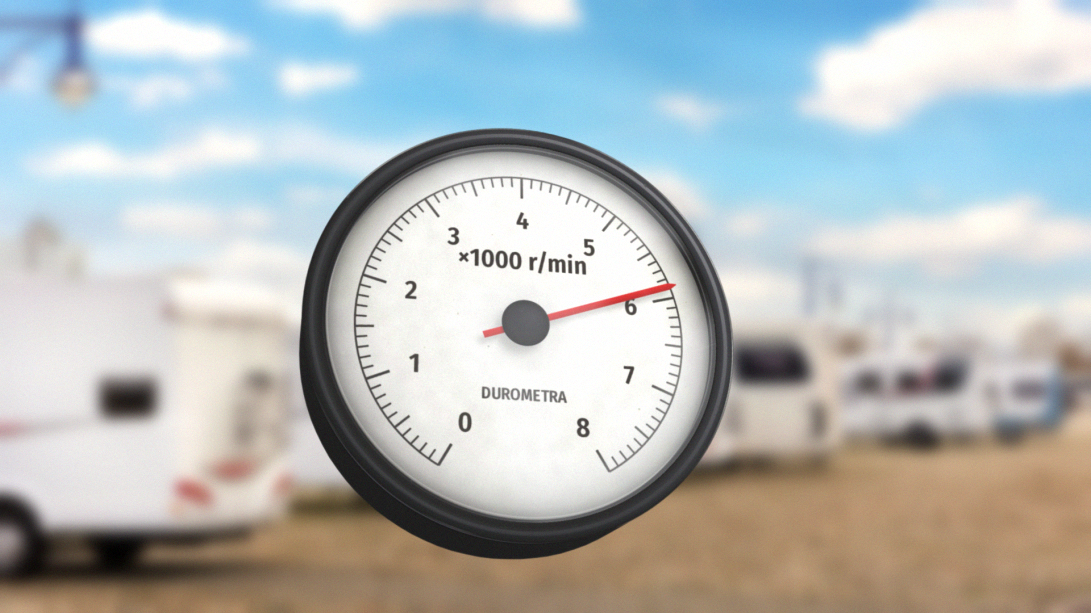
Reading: 5900 rpm
